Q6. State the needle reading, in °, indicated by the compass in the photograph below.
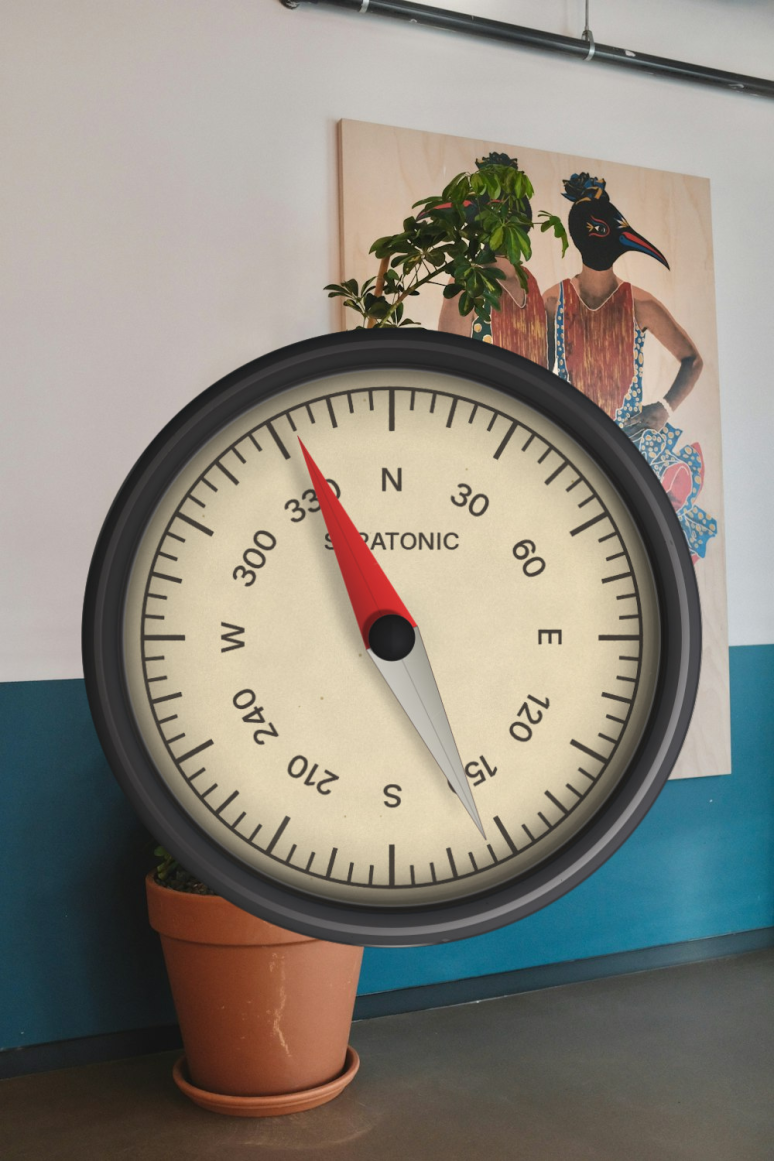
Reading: 335 °
